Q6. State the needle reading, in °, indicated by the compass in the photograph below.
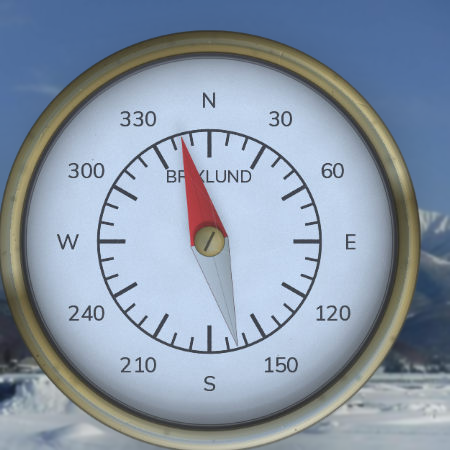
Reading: 345 °
